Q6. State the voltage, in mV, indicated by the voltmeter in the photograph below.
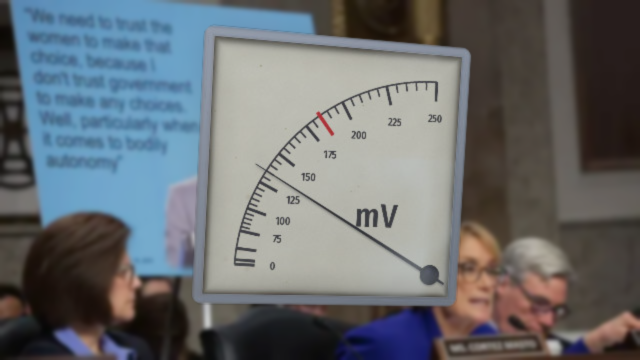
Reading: 135 mV
